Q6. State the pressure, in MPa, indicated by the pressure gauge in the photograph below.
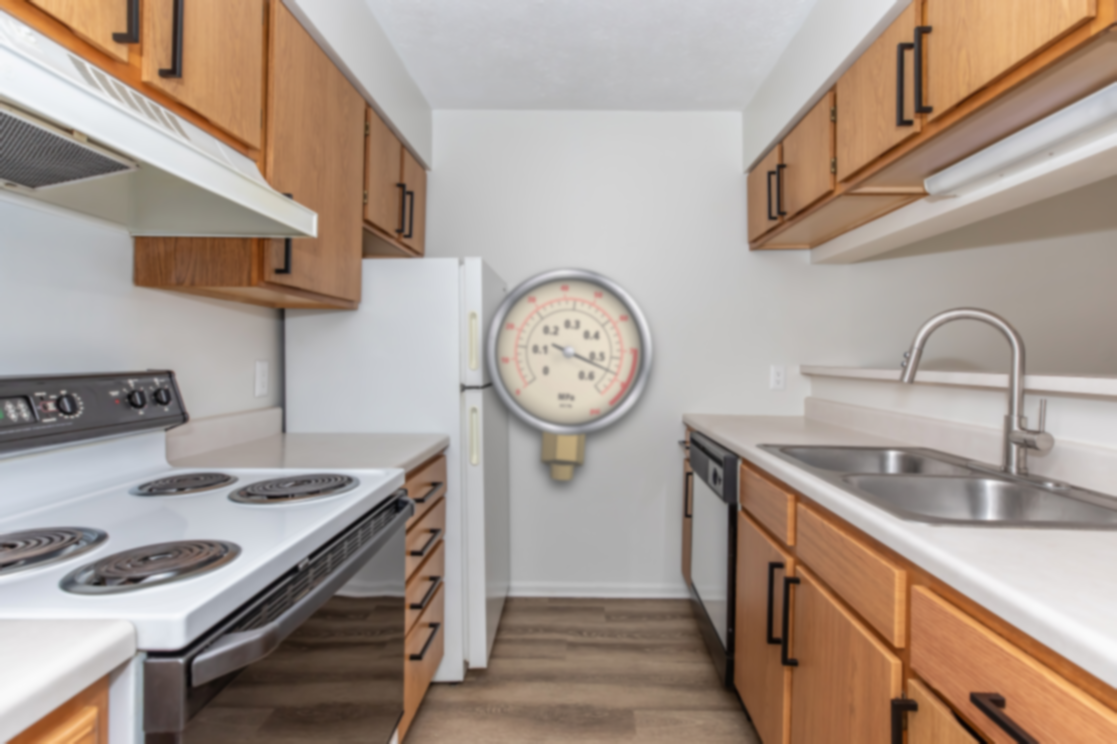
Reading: 0.54 MPa
